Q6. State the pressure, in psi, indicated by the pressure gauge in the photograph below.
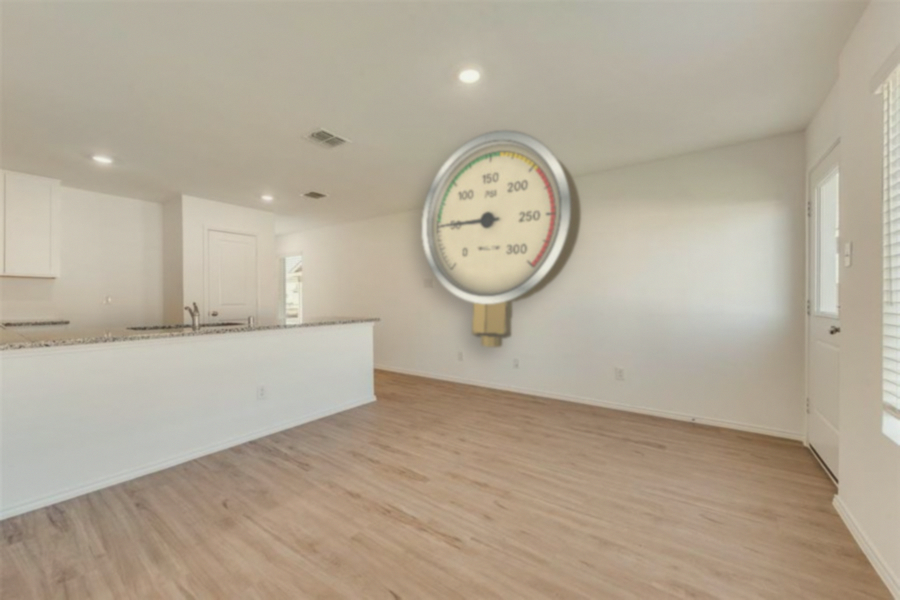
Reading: 50 psi
